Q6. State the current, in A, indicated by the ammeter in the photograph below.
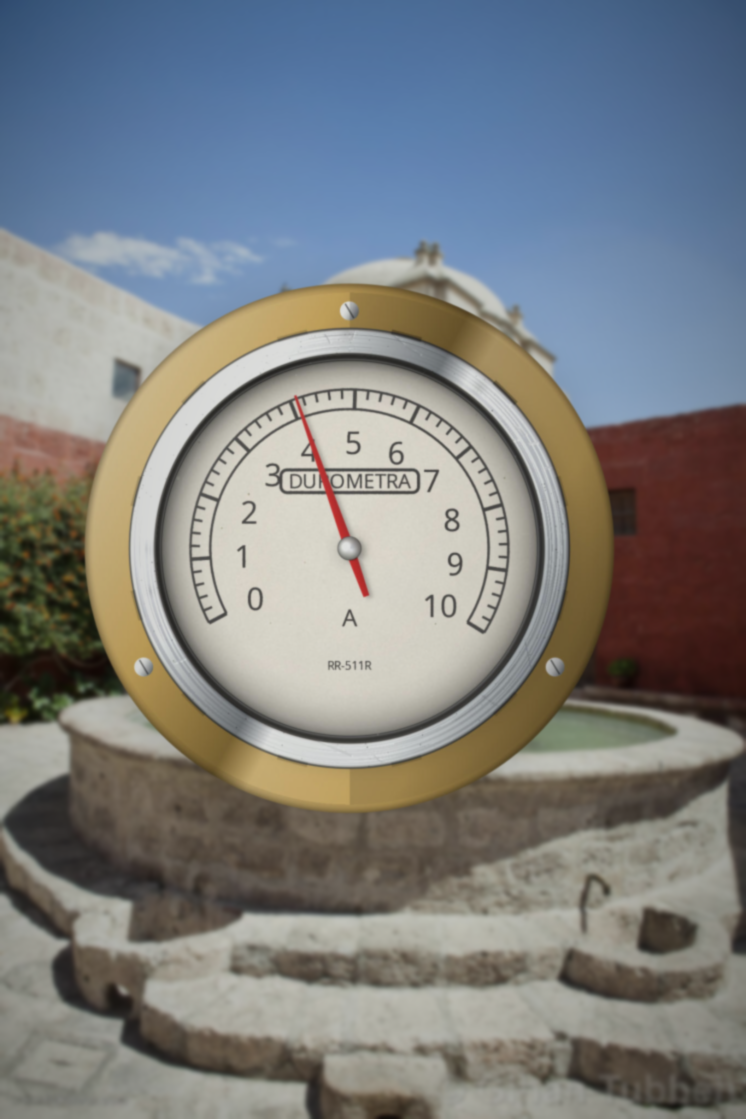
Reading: 4.1 A
